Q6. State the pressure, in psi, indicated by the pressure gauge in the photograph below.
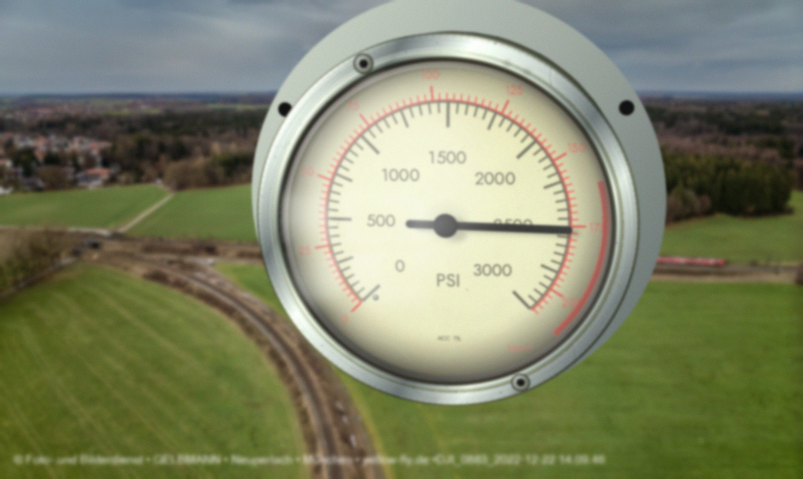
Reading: 2500 psi
